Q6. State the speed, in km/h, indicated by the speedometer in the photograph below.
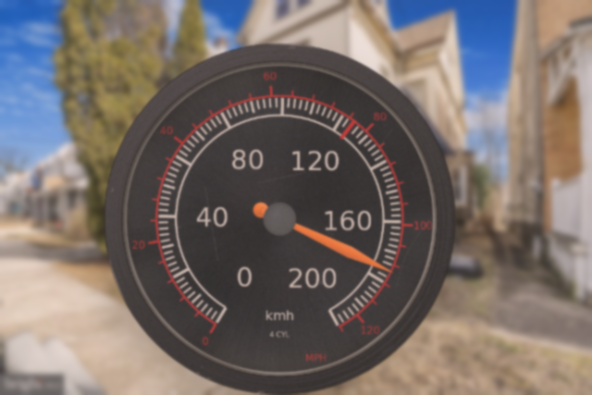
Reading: 176 km/h
